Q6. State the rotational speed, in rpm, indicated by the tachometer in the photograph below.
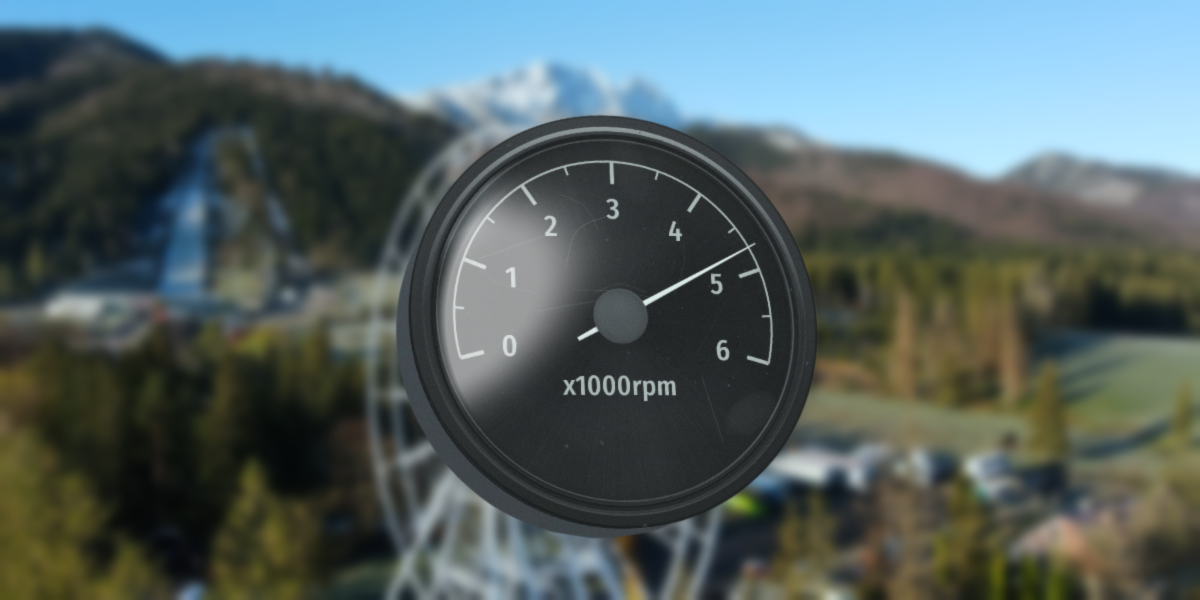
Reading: 4750 rpm
